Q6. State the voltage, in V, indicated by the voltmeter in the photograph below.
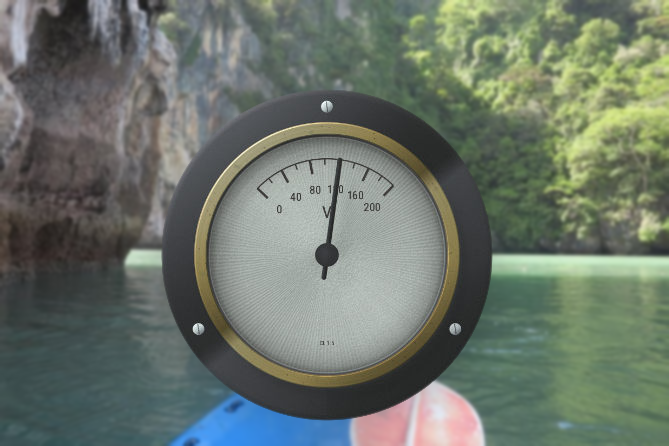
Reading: 120 V
